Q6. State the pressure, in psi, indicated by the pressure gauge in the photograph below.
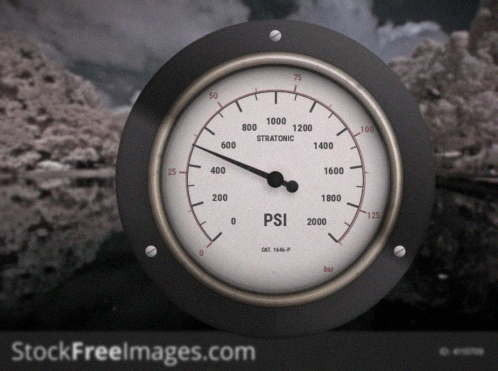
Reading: 500 psi
